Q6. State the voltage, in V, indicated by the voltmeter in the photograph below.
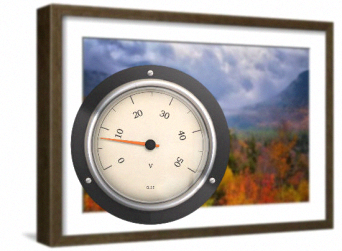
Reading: 7.5 V
